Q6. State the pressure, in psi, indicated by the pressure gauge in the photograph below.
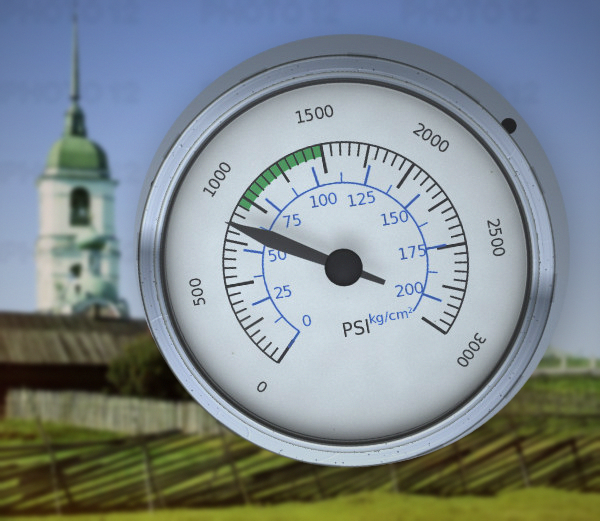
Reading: 850 psi
